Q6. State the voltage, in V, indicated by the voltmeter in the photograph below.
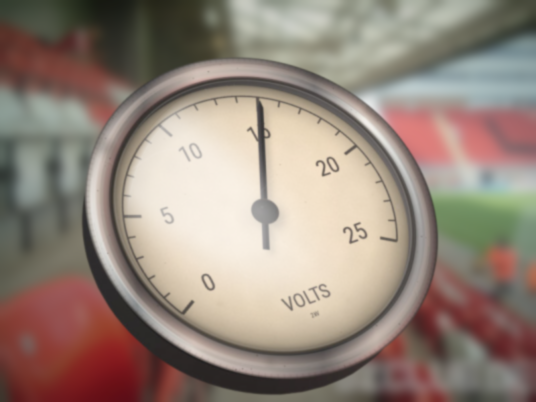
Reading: 15 V
